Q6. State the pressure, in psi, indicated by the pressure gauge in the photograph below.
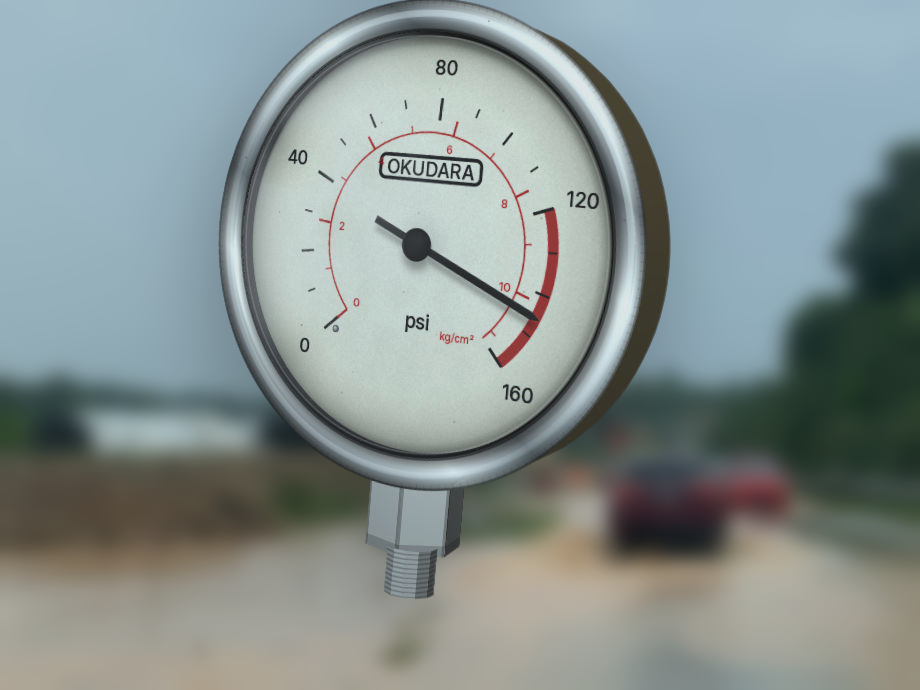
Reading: 145 psi
